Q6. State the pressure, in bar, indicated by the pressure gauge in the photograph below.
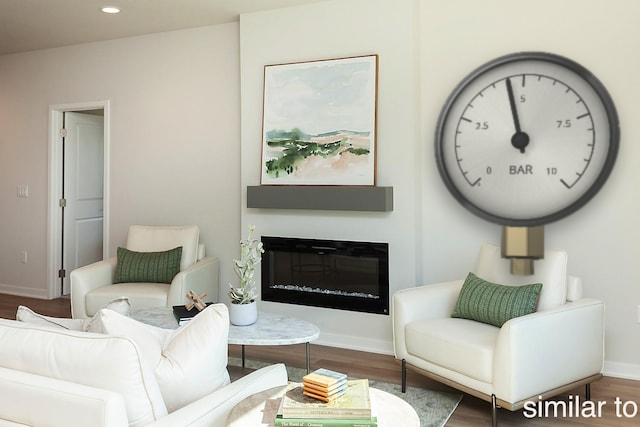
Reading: 4.5 bar
